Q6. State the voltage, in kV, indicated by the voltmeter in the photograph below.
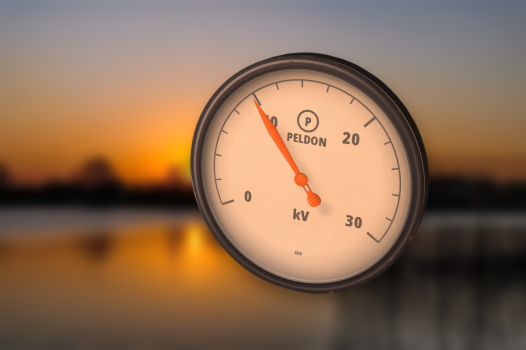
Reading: 10 kV
